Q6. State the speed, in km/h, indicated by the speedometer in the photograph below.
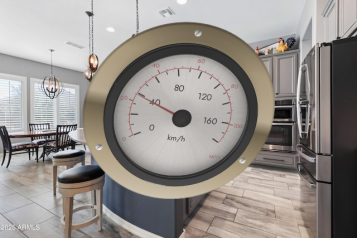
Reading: 40 km/h
